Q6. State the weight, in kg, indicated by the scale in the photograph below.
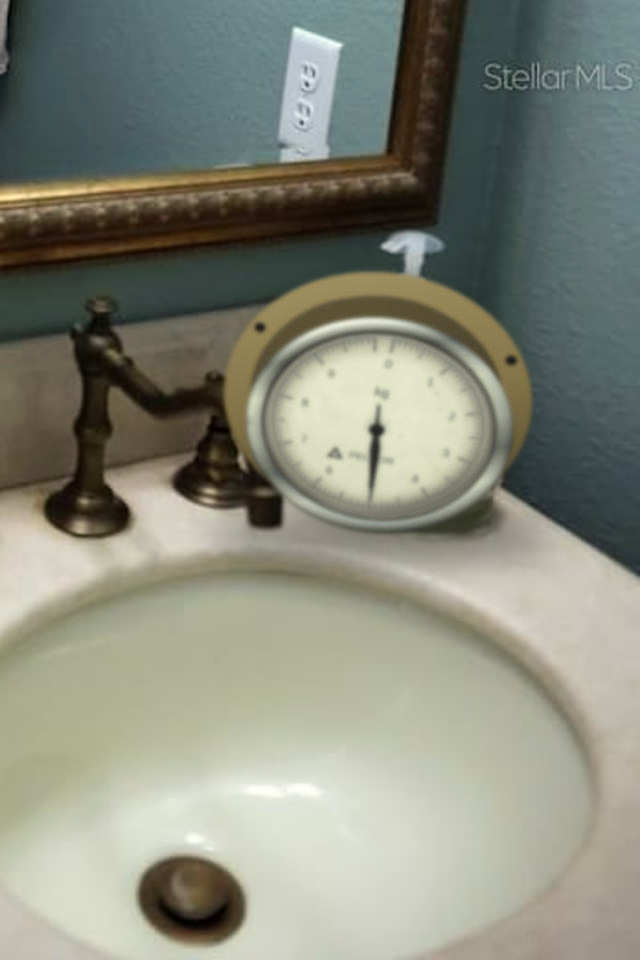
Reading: 5 kg
